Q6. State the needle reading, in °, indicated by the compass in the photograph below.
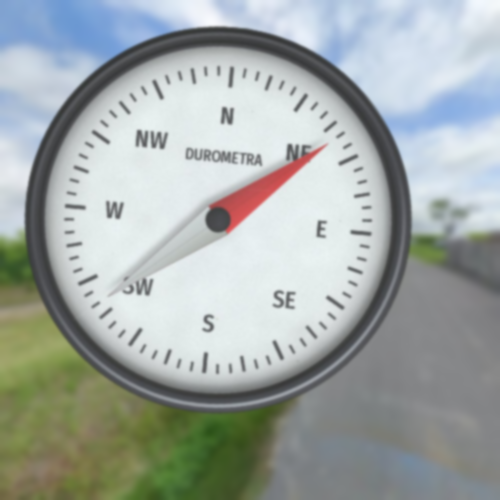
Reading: 50 °
